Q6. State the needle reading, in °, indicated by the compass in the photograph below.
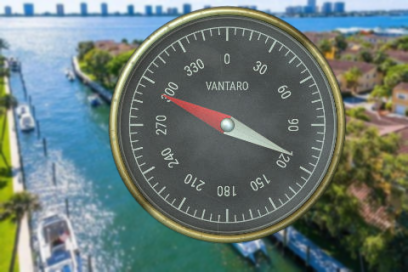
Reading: 295 °
